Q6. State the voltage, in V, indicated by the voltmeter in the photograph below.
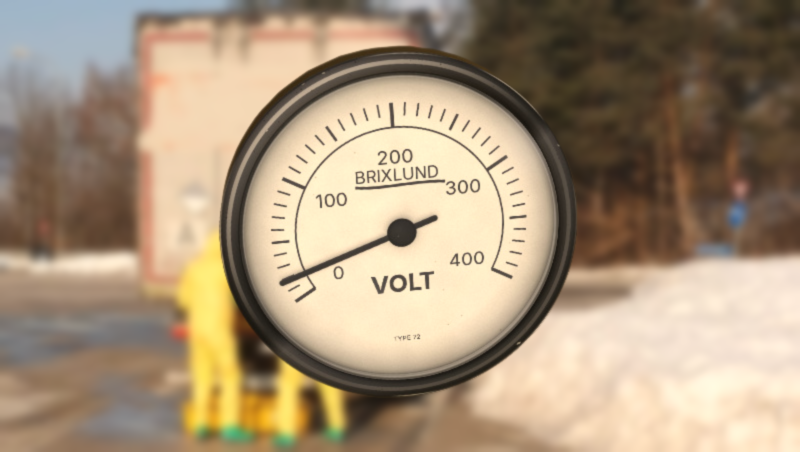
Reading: 20 V
